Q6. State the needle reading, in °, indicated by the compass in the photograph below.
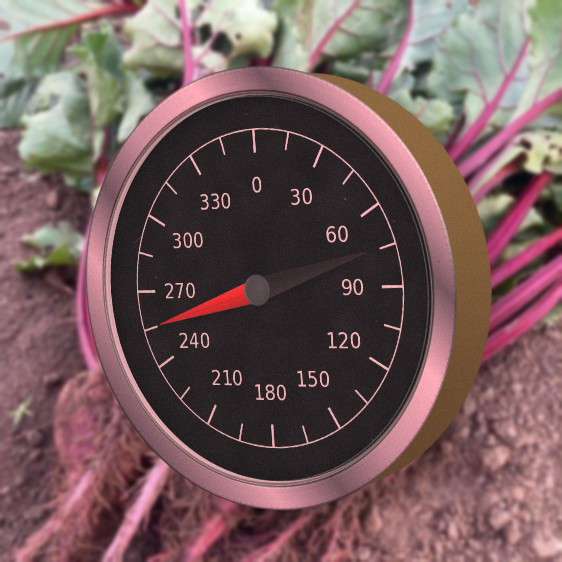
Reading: 255 °
